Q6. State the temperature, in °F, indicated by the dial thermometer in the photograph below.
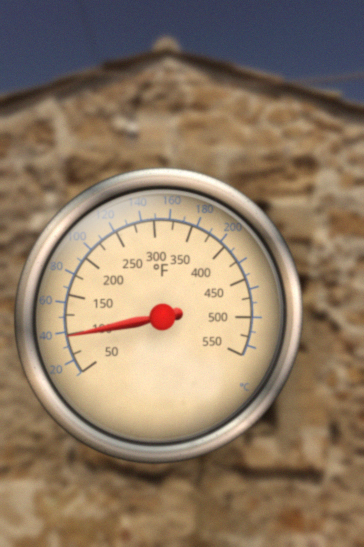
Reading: 100 °F
